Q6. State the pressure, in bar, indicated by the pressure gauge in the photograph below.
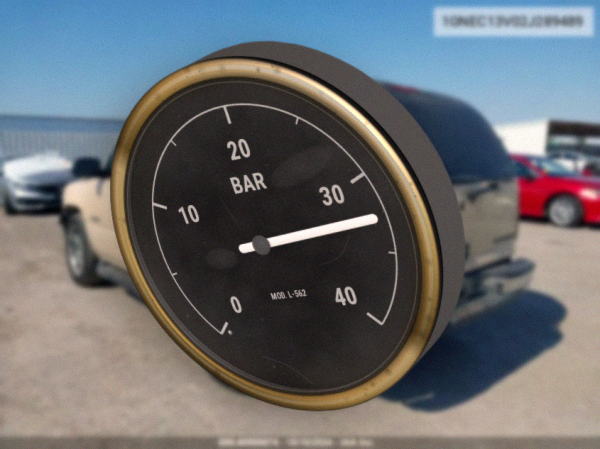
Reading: 32.5 bar
